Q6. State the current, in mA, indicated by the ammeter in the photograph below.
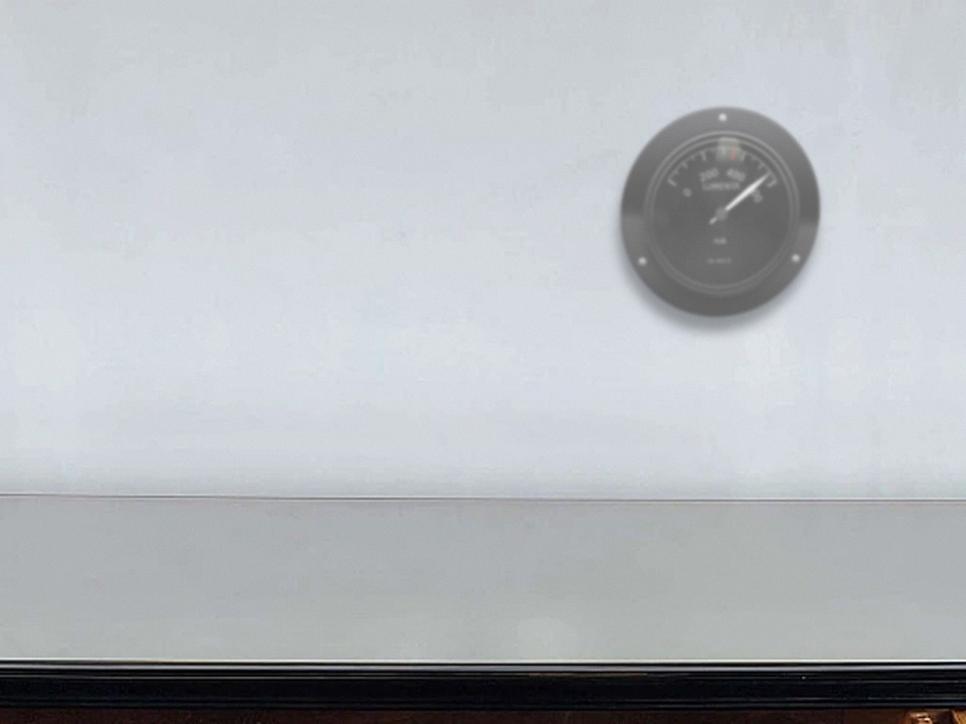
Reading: 550 mA
